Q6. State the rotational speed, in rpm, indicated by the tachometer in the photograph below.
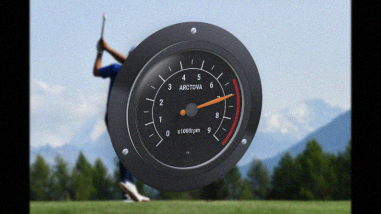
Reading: 7000 rpm
